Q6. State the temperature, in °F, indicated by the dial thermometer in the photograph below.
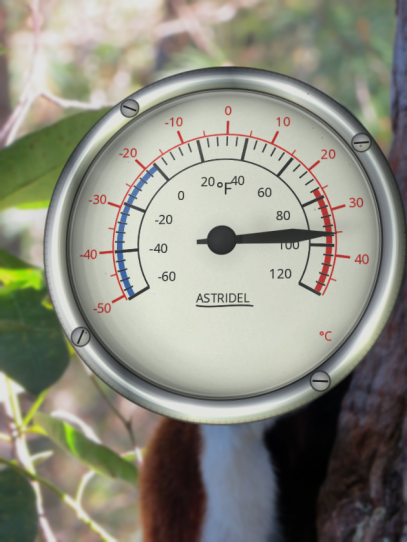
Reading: 96 °F
